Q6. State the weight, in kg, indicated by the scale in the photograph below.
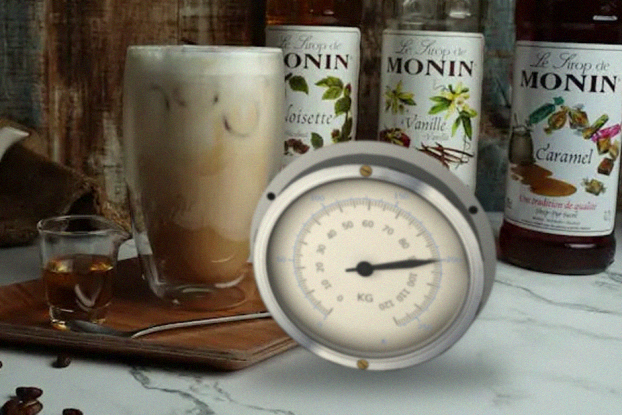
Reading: 90 kg
